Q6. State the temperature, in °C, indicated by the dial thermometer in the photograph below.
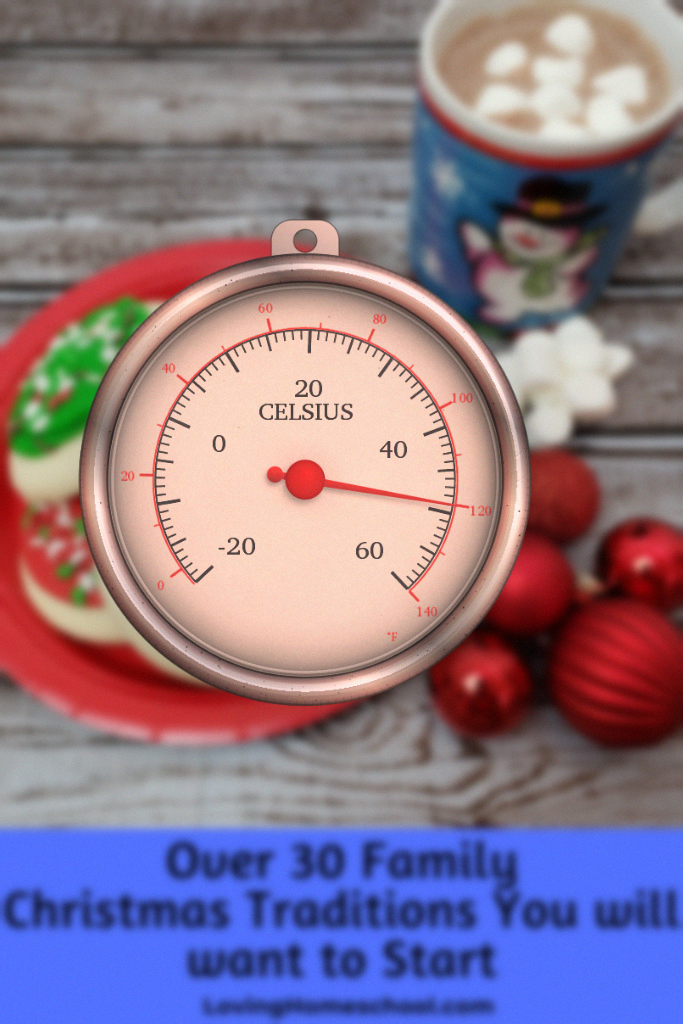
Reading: 49 °C
